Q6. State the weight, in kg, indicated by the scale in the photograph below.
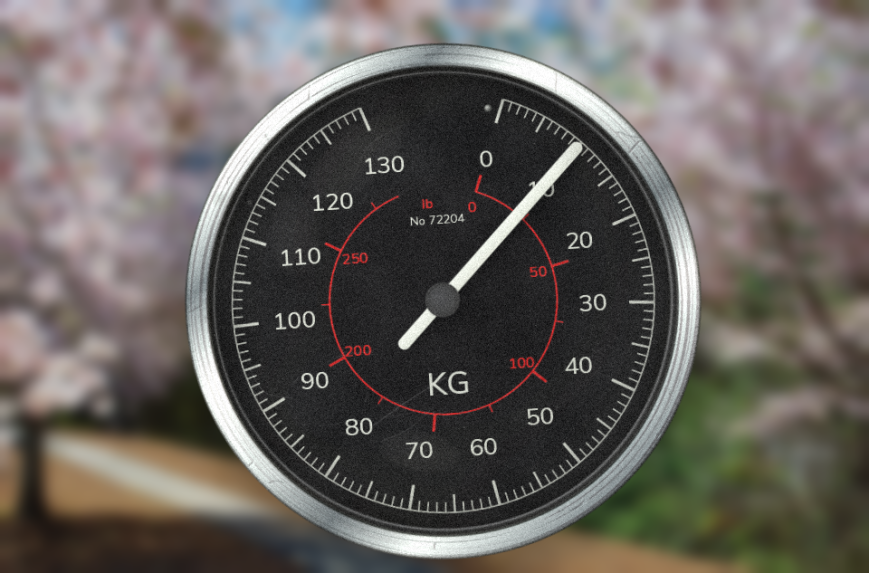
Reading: 10 kg
